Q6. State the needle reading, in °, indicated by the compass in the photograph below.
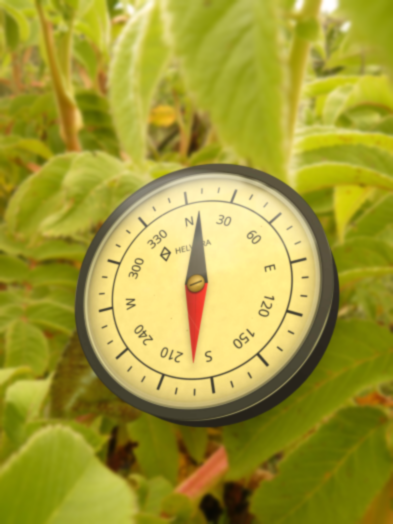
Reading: 190 °
